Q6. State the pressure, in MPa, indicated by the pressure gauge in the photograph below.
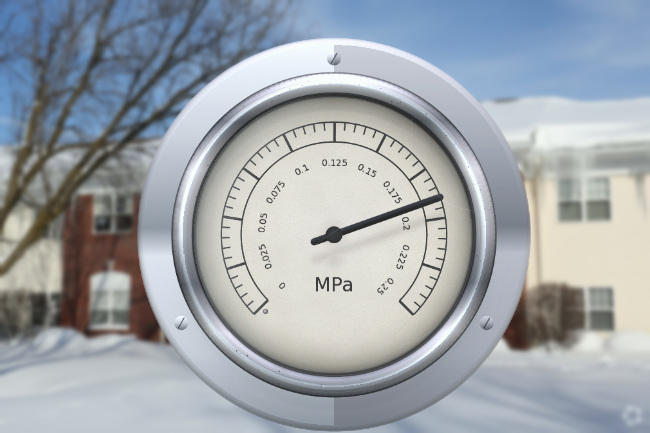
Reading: 0.19 MPa
